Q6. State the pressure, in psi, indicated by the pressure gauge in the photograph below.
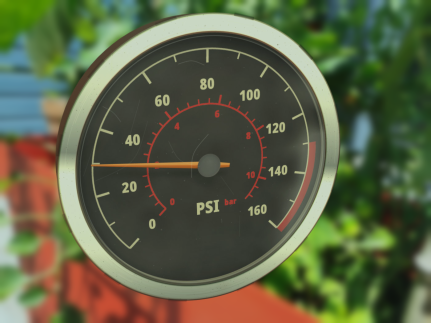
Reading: 30 psi
